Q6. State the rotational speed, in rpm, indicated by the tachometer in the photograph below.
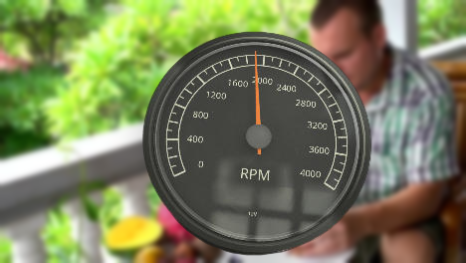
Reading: 1900 rpm
